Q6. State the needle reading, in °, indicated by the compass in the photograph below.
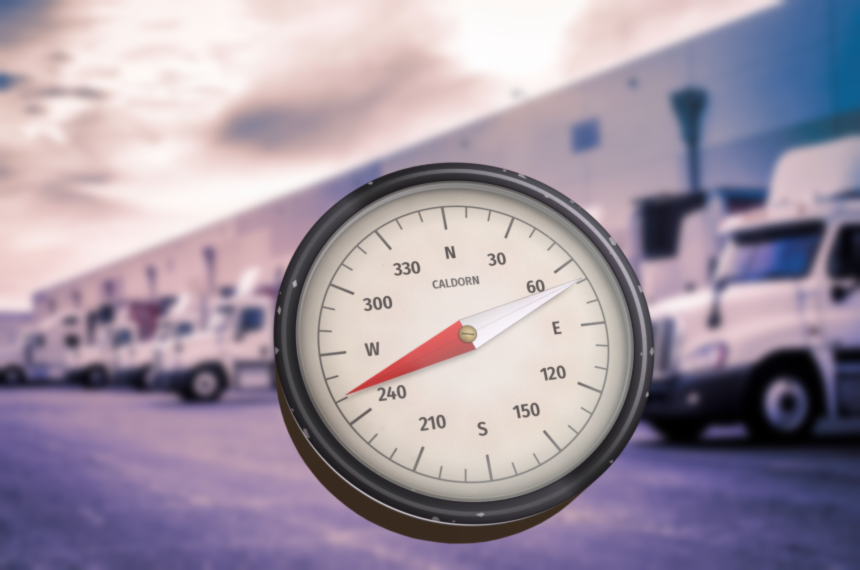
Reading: 250 °
